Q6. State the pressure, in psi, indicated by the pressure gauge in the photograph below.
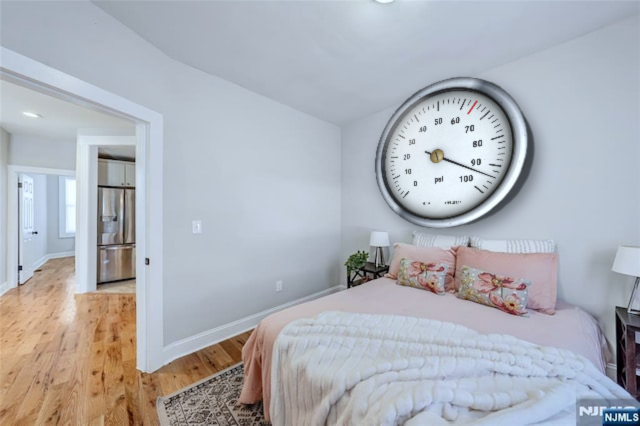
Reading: 94 psi
